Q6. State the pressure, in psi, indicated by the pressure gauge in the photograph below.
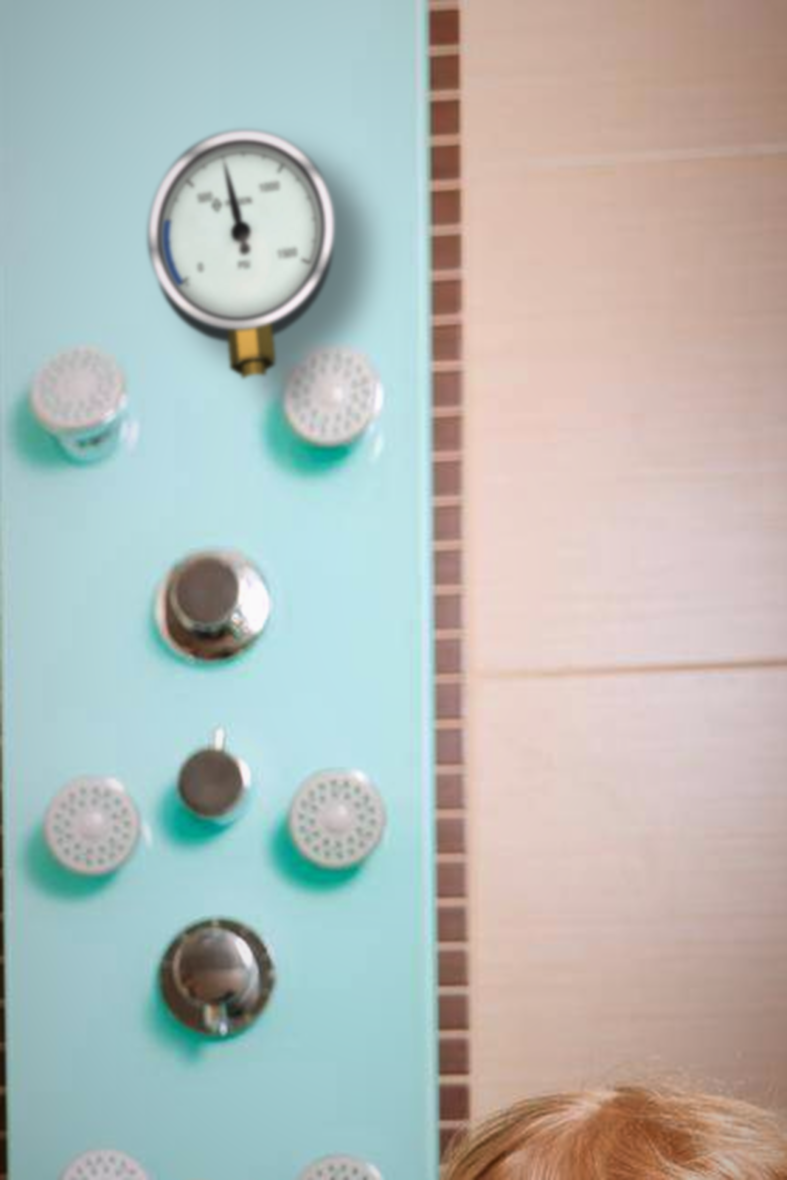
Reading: 700 psi
